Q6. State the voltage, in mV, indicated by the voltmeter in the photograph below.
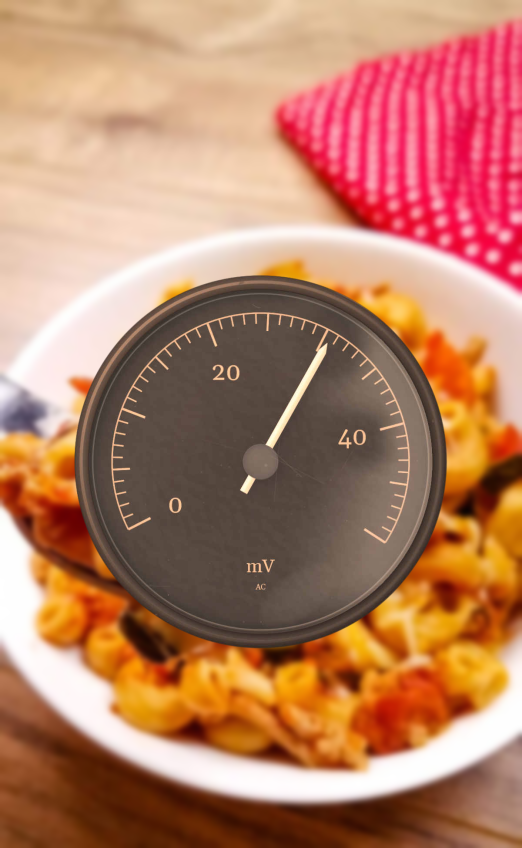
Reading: 30.5 mV
